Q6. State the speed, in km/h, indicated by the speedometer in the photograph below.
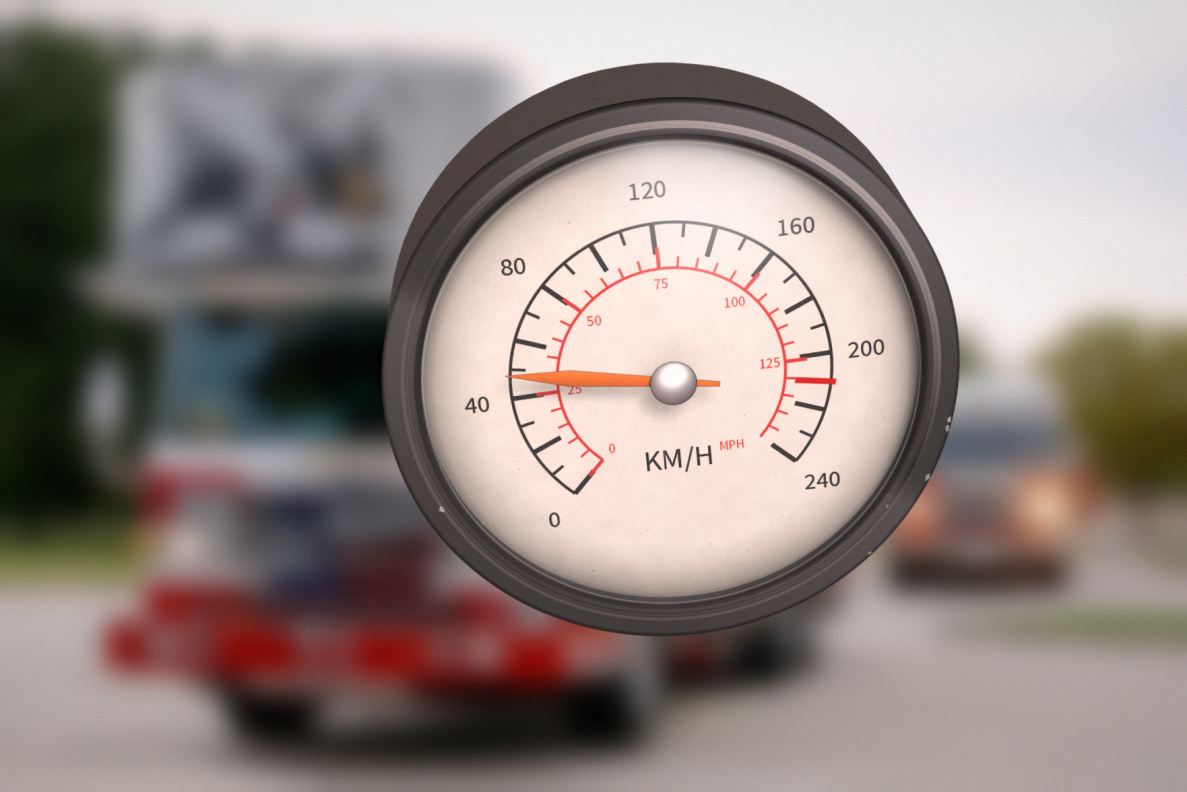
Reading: 50 km/h
